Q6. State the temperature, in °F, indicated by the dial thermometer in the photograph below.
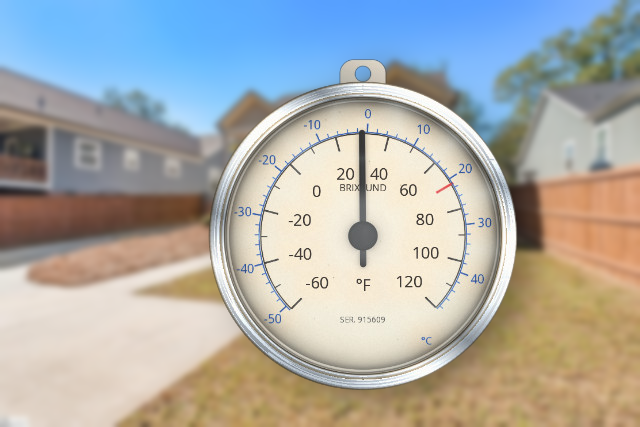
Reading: 30 °F
